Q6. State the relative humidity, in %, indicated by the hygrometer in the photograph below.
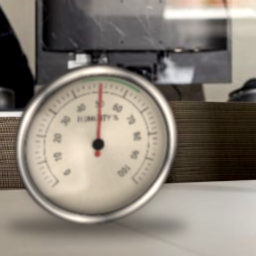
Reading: 50 %
